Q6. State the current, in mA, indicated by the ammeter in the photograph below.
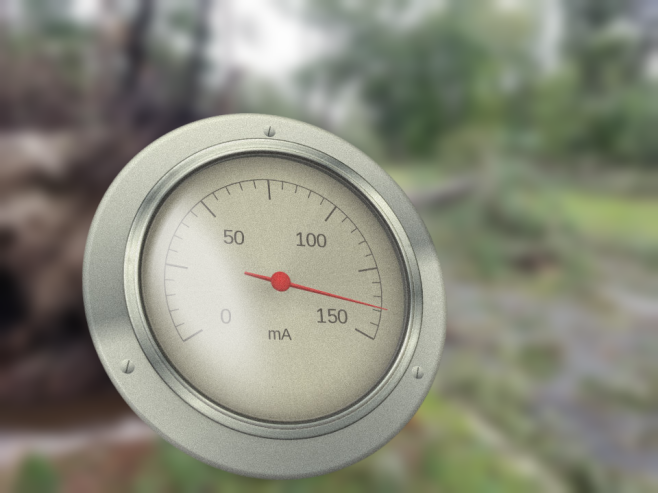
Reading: 140 mA
